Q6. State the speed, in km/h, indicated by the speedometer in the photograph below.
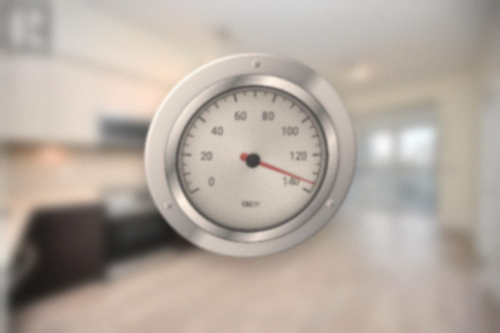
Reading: 135 km/h
